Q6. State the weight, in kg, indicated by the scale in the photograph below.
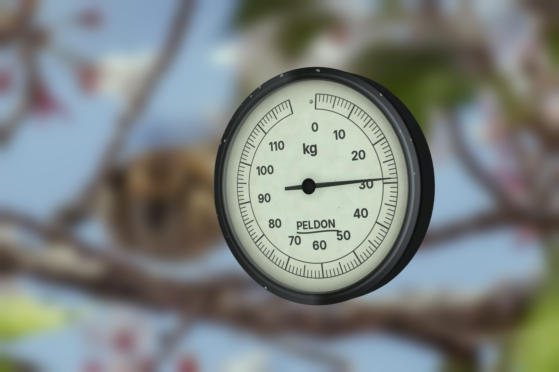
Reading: 29 kg
